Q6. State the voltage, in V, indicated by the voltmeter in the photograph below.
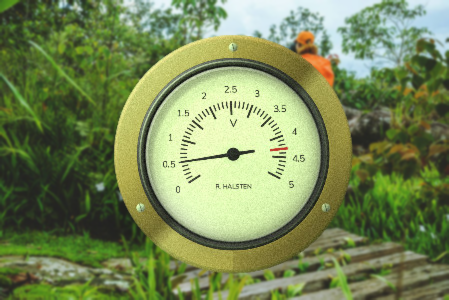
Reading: 0.5 V
